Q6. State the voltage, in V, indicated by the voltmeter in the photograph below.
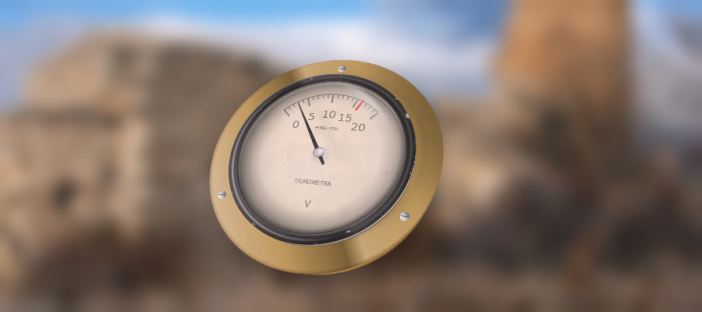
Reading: 3 V
